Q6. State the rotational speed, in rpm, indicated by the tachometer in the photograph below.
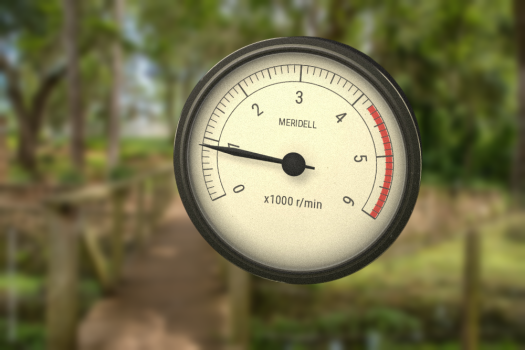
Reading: 900 rpm
